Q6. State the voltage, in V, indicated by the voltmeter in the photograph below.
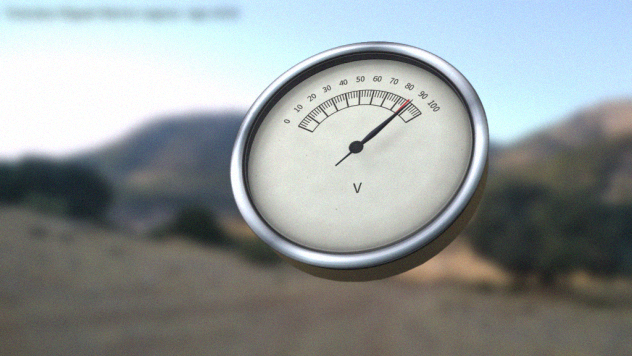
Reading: 90 V
